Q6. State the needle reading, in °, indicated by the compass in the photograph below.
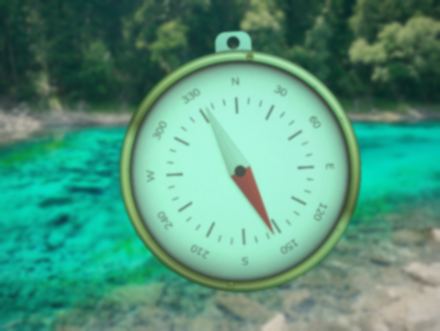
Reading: 155 °
